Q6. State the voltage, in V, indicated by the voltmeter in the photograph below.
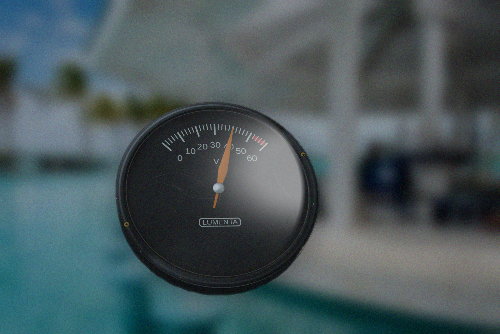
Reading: 40 V
